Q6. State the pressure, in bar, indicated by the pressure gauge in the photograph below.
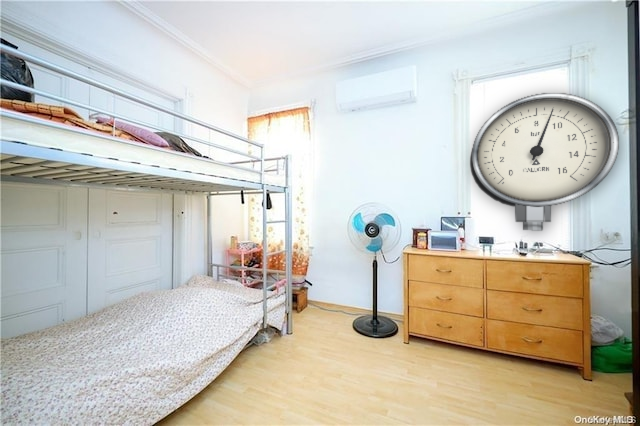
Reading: 9 bar
